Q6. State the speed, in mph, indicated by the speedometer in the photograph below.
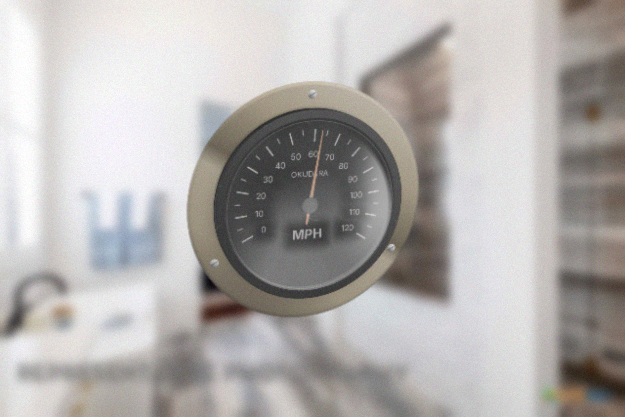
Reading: 62.5 mph
